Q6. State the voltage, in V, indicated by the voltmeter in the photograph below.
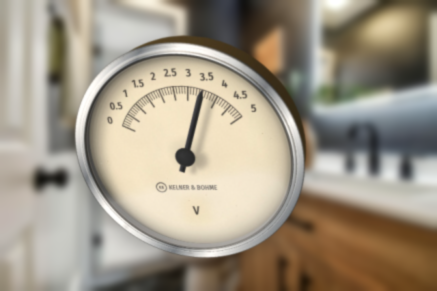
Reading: 3.5 V
